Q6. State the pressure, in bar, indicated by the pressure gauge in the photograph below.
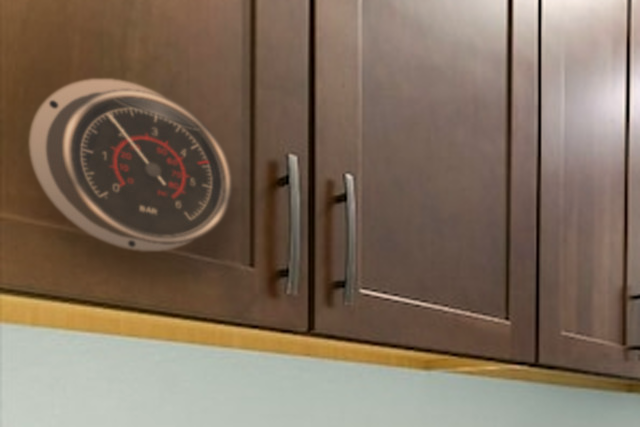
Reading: 2 bar
